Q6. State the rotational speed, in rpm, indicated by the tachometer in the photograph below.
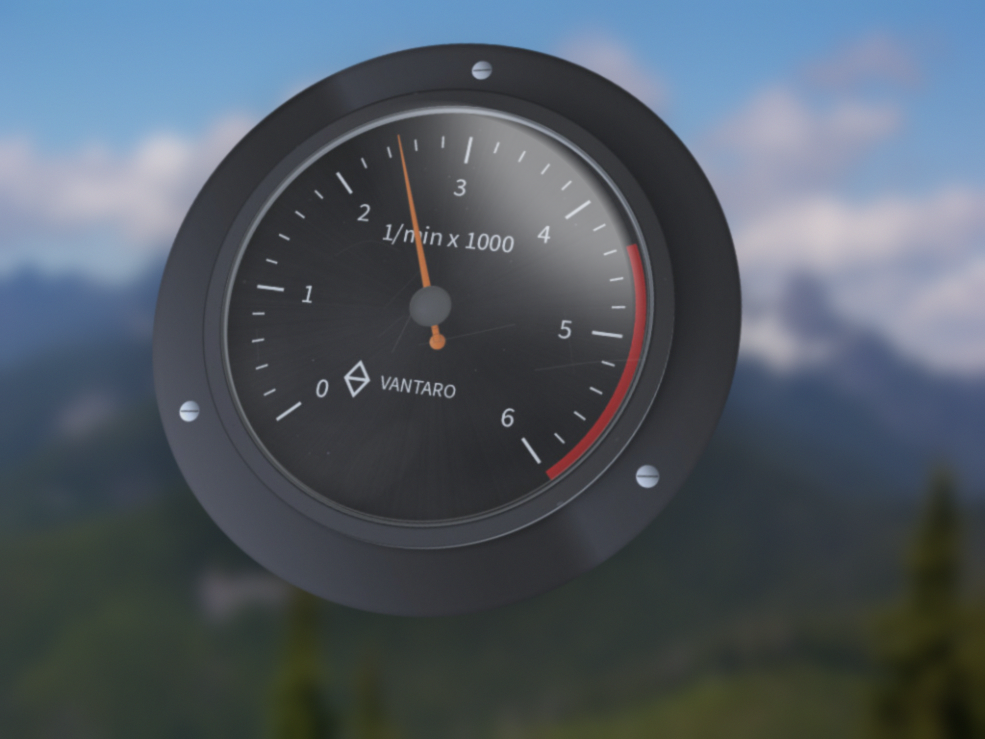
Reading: 2500 rpm
